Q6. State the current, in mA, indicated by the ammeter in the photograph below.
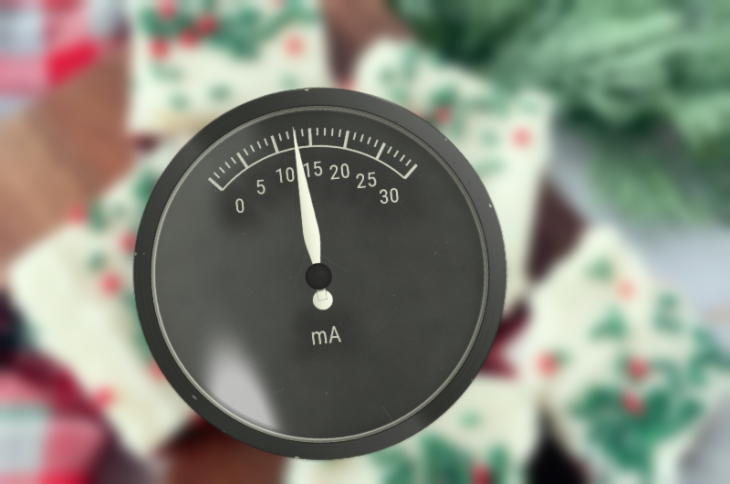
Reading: 13 mA
